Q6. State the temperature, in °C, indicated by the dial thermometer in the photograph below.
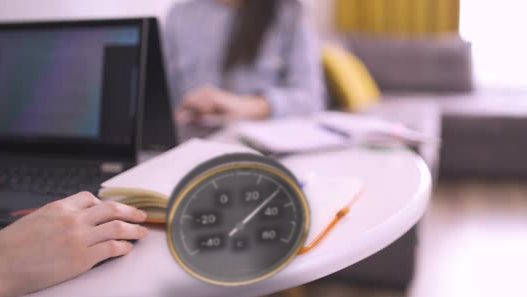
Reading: 30 °C
